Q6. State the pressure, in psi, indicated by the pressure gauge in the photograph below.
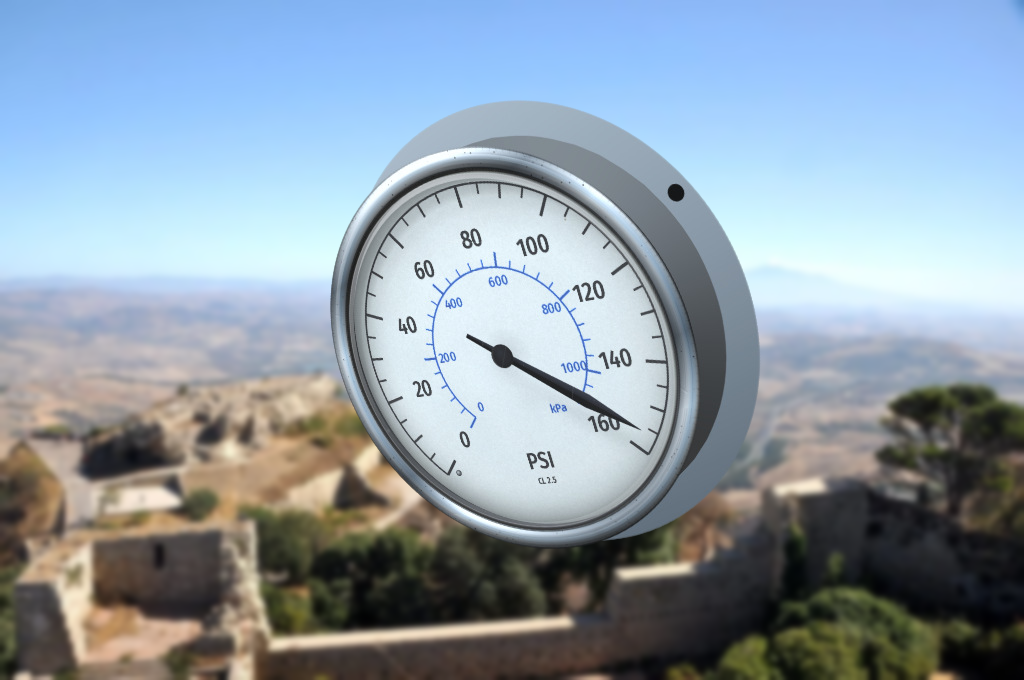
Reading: 155 psi
